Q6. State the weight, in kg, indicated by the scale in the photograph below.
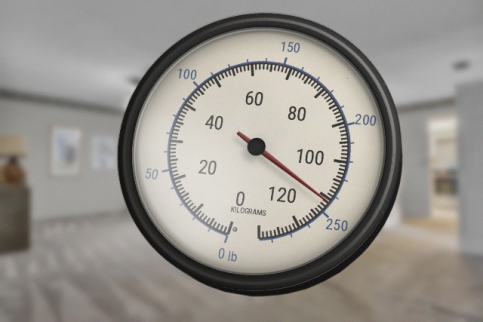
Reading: 111 kg
